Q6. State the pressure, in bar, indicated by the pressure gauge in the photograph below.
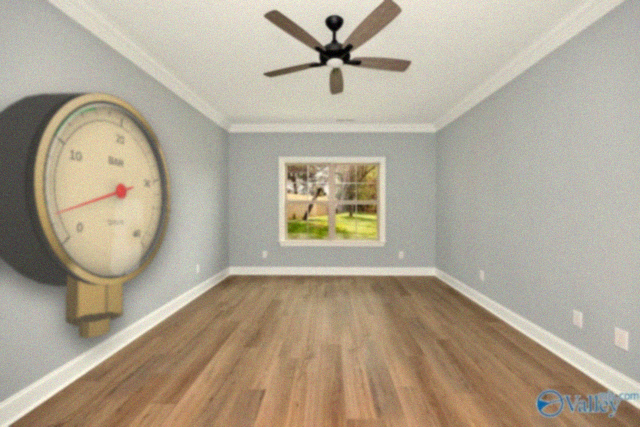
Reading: 3 bar
